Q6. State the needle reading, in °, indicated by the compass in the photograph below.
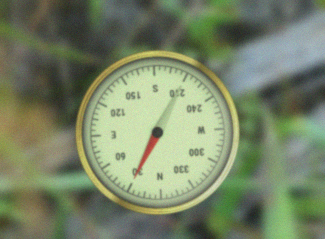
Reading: 30 °
